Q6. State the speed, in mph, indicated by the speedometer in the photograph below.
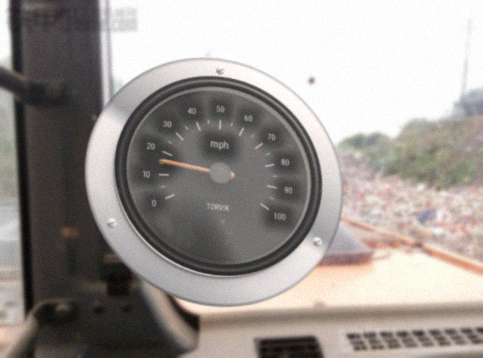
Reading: 15 mph
